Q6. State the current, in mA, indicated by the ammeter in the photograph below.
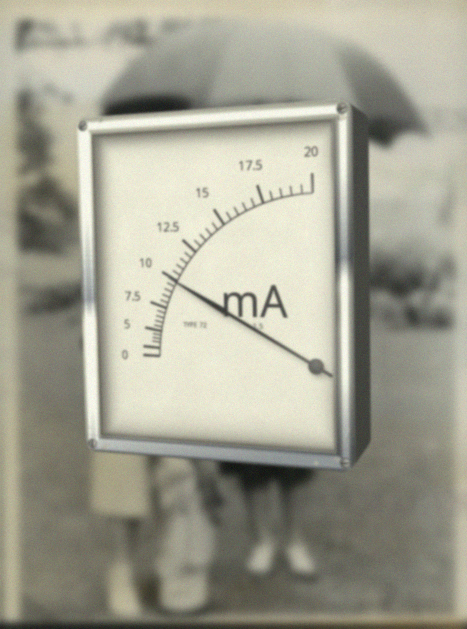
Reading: 10 mA
